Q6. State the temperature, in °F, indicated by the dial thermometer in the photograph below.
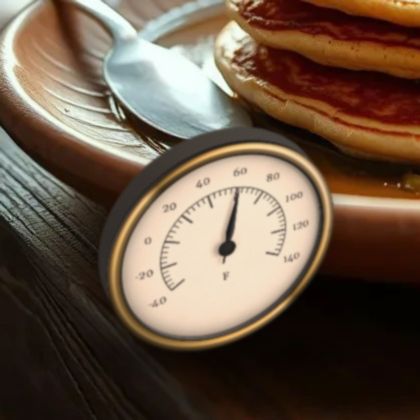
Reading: 60 °F
